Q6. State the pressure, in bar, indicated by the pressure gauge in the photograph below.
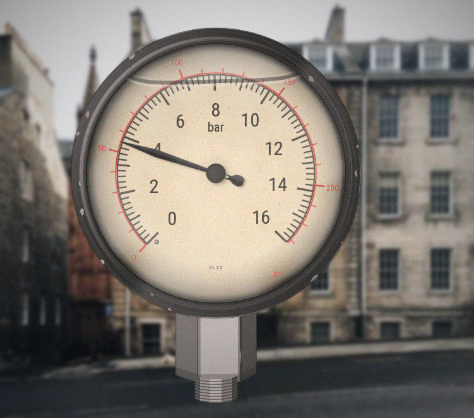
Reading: 3.8 bar
